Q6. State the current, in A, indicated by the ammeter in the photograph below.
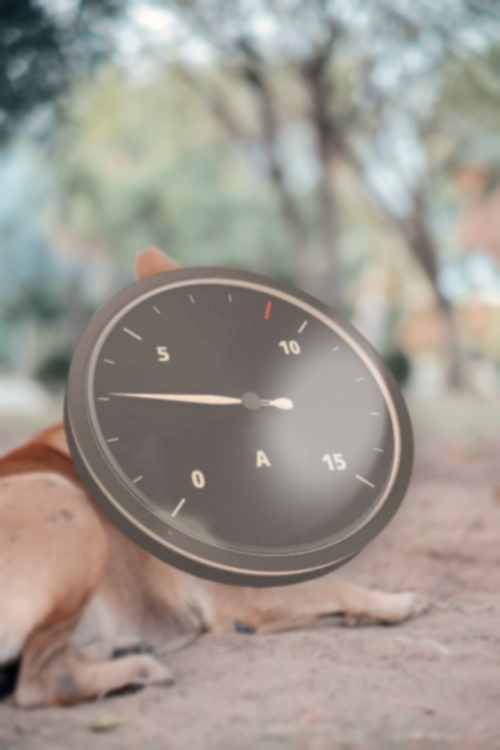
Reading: 3 A
